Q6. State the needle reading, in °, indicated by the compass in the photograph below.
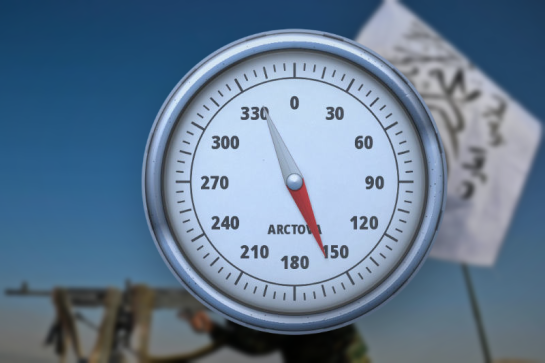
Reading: 157.5 °
